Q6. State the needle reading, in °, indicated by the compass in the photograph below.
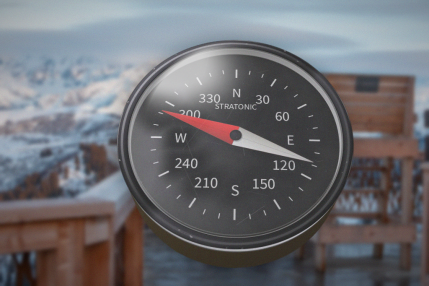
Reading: 290 °
